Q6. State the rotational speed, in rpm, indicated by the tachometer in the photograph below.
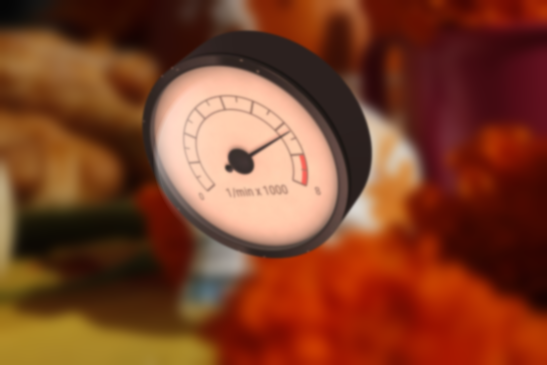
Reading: 6250 rpm
